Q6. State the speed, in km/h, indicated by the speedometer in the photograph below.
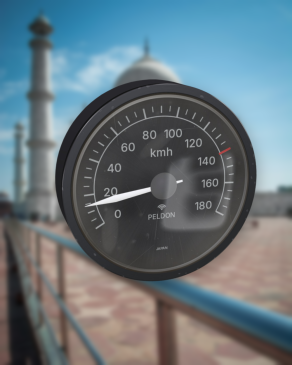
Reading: 15 km/h
